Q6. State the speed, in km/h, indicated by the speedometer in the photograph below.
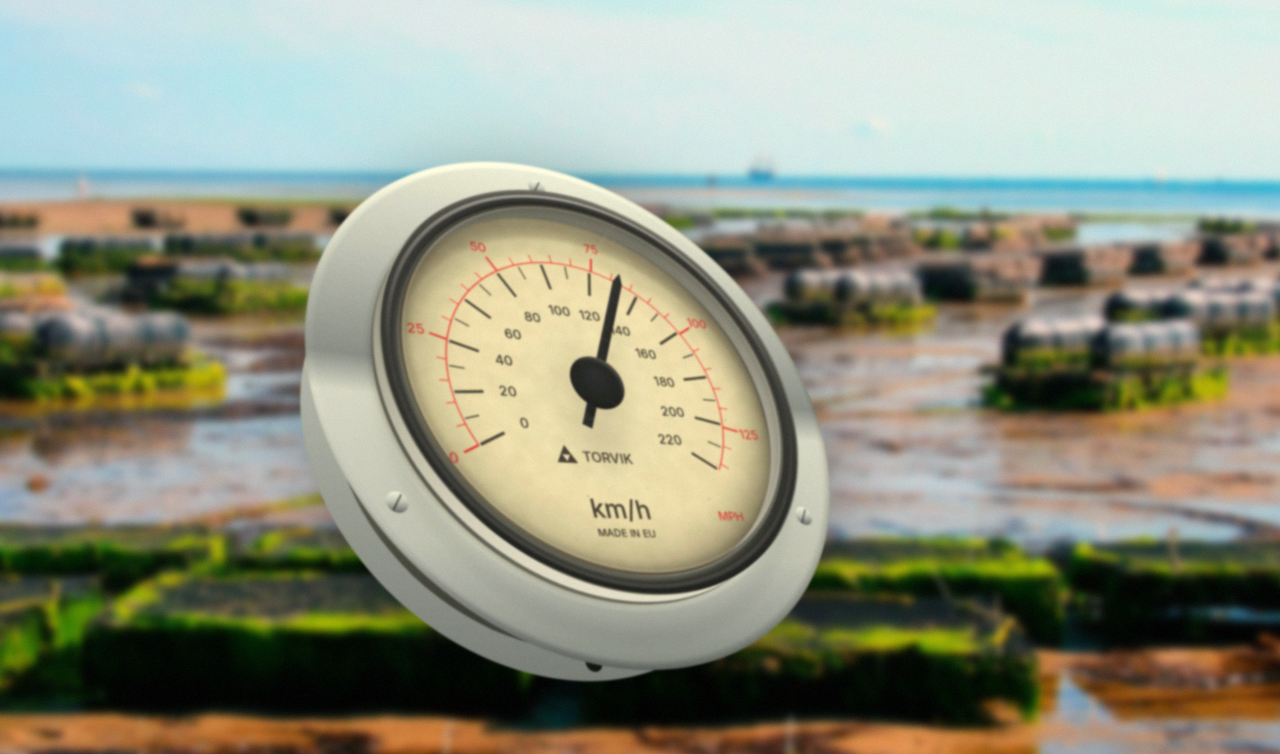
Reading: 130 km/h
